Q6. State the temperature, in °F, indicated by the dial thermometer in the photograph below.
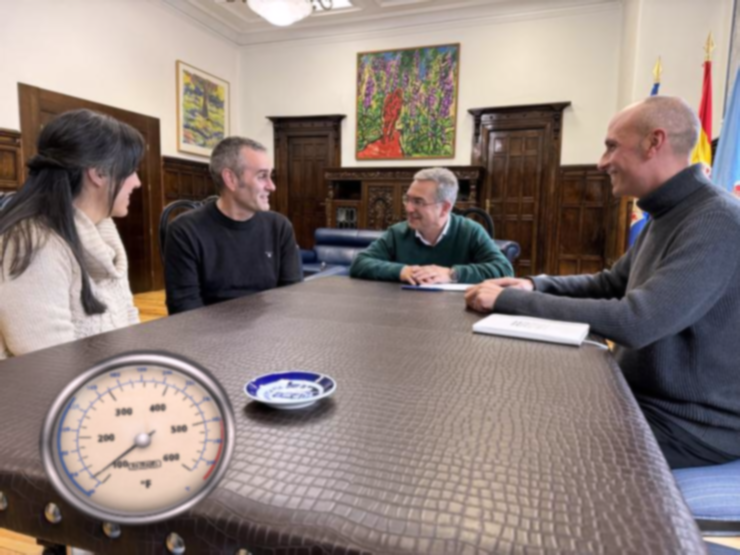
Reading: 120 °F
